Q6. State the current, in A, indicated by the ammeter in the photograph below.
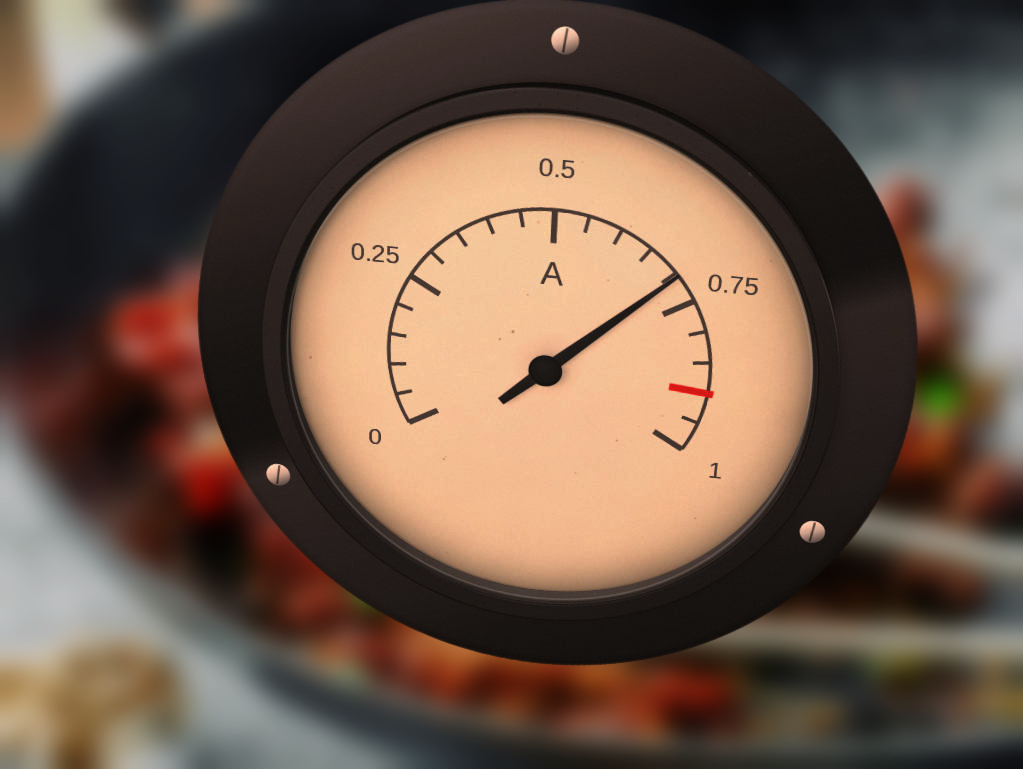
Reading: 0.7 A
